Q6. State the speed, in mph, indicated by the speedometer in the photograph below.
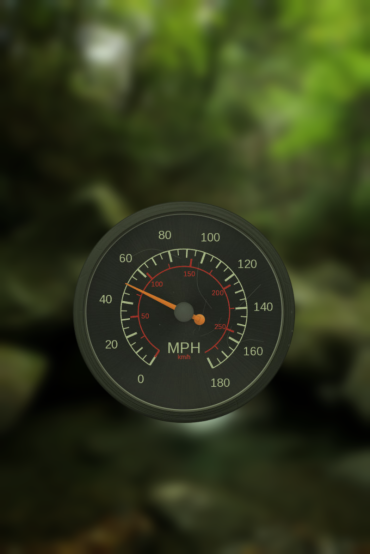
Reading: 50 mph
